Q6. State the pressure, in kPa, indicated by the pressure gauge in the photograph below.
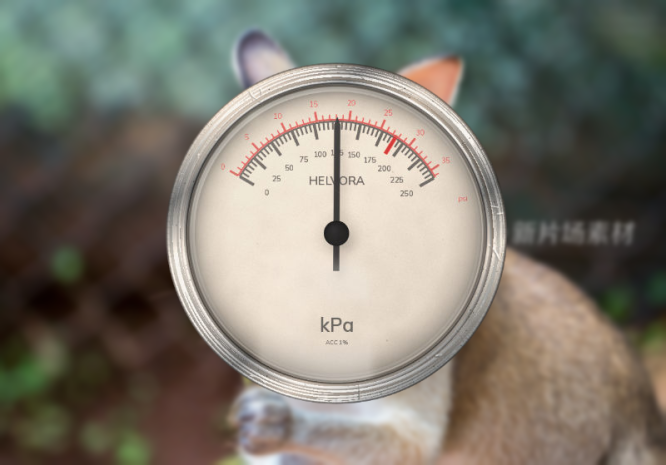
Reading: 125 kPa
